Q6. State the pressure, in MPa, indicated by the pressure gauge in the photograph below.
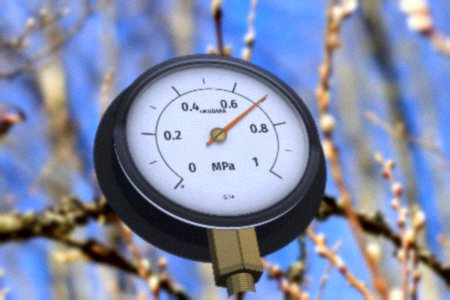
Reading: 0.7 MPa
